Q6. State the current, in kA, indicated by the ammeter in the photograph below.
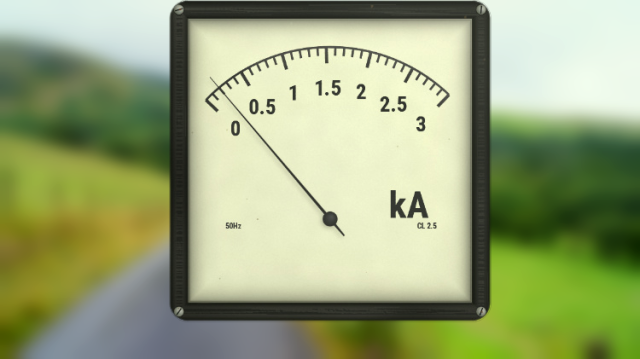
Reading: 0.2 kA
